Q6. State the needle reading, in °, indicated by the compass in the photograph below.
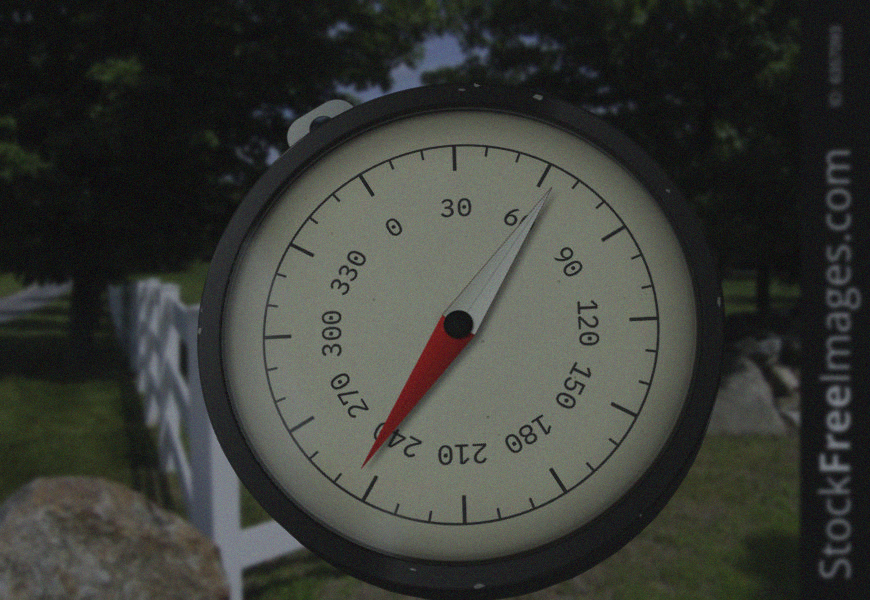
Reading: 245 °
